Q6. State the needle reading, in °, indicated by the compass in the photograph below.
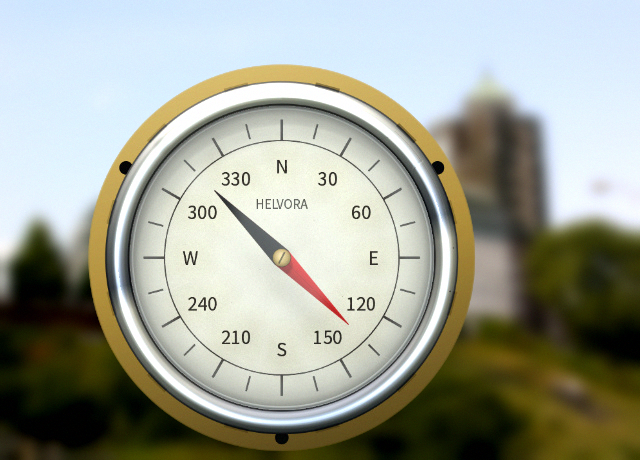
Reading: 135 °
